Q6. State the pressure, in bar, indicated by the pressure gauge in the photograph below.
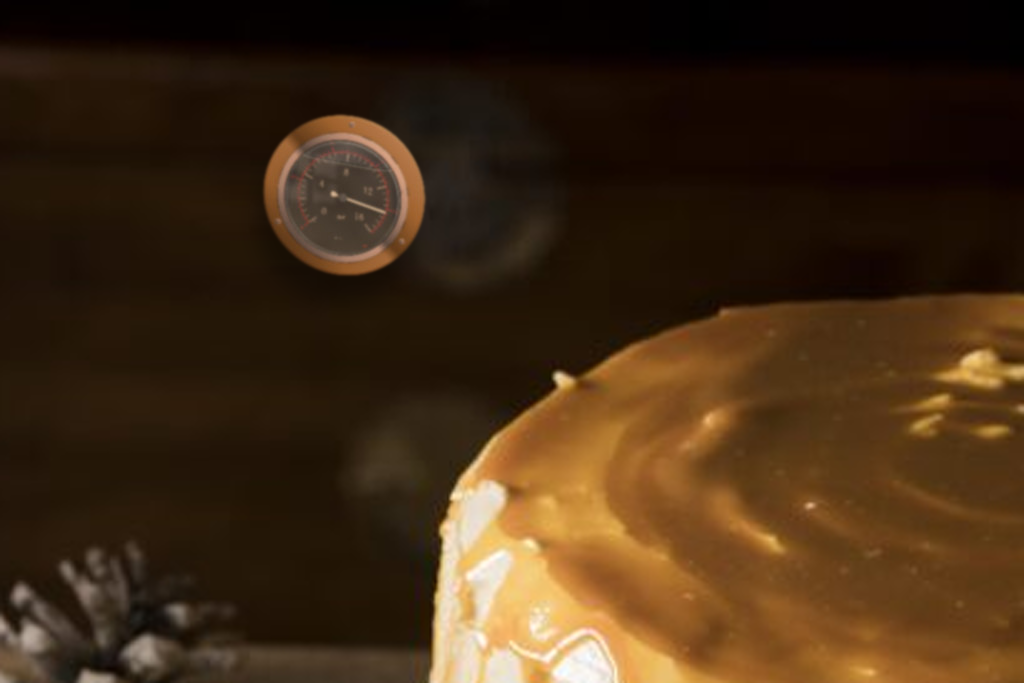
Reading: 14 bar
